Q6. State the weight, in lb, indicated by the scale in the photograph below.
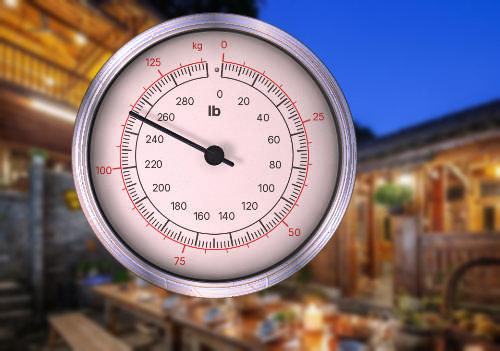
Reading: 250 lb
